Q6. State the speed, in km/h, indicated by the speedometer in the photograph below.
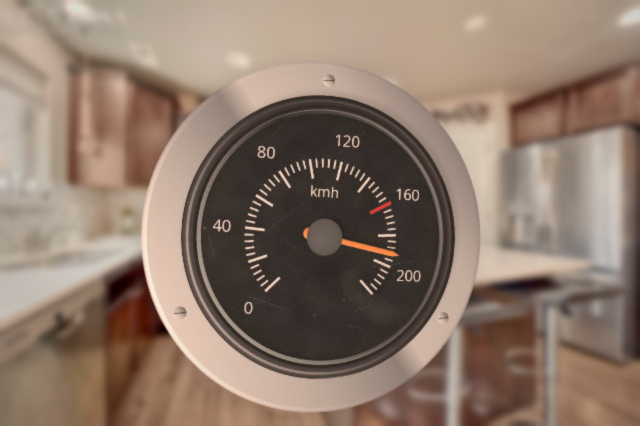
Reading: 192 km/h
